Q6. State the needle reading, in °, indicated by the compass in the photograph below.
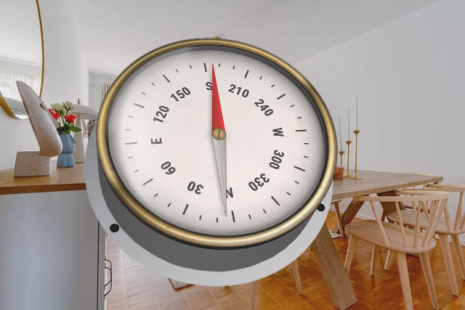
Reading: 185 °
